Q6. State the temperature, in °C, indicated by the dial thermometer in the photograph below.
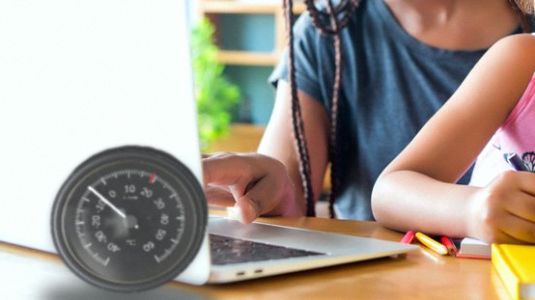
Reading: -5 °C
